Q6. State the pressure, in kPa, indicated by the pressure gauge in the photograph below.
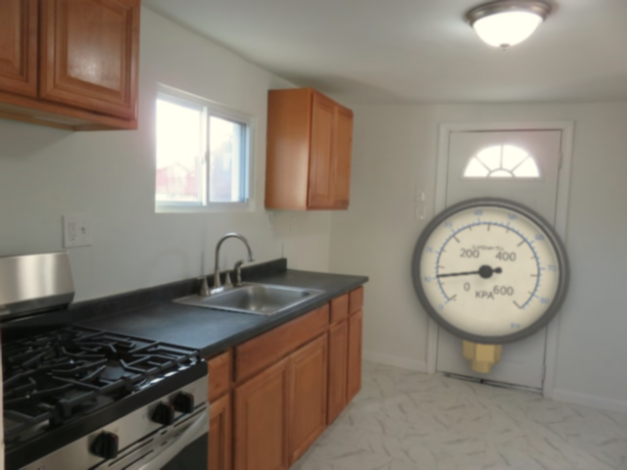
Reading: 75 kPa
